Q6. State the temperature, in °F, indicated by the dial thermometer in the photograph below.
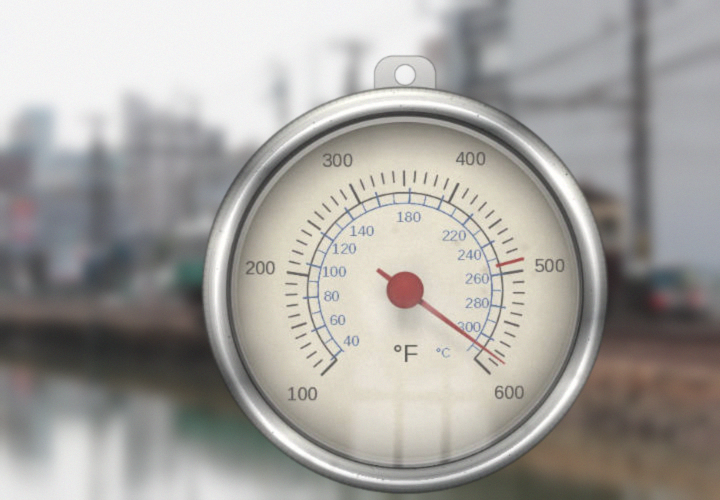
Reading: 585 °F
